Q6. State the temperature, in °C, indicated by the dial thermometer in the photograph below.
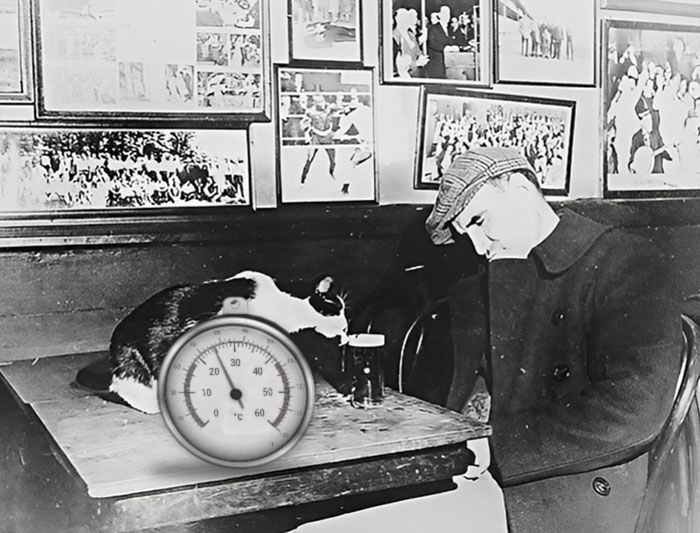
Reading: 25 °C
